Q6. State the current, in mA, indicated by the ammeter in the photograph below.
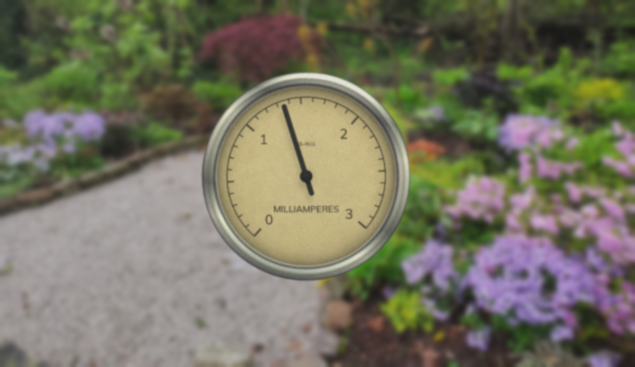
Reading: 1.35 mA
